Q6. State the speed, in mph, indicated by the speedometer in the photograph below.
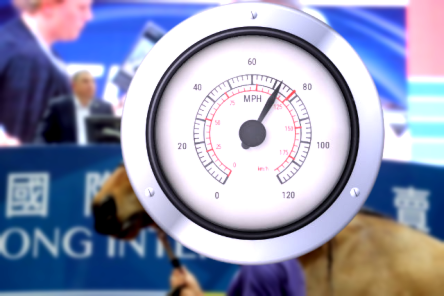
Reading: 72 mph
